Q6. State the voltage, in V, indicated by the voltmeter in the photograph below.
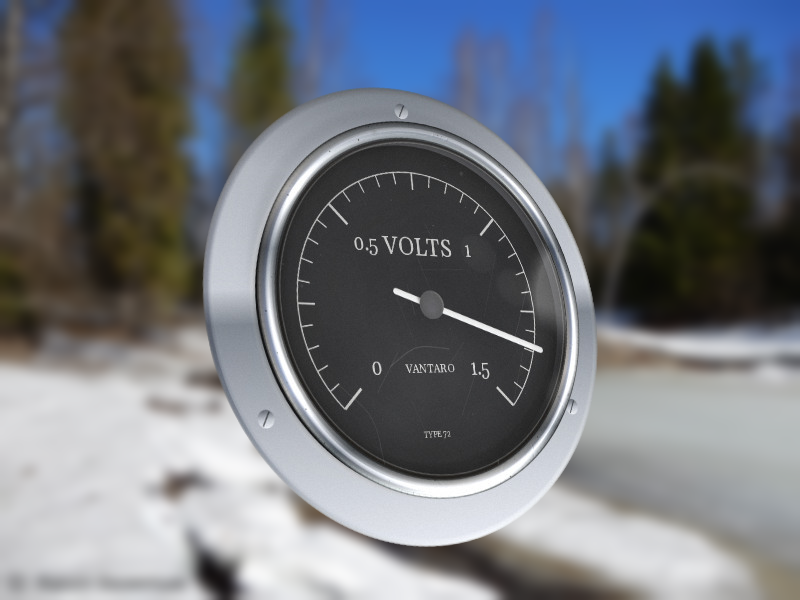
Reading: 1.35 V
